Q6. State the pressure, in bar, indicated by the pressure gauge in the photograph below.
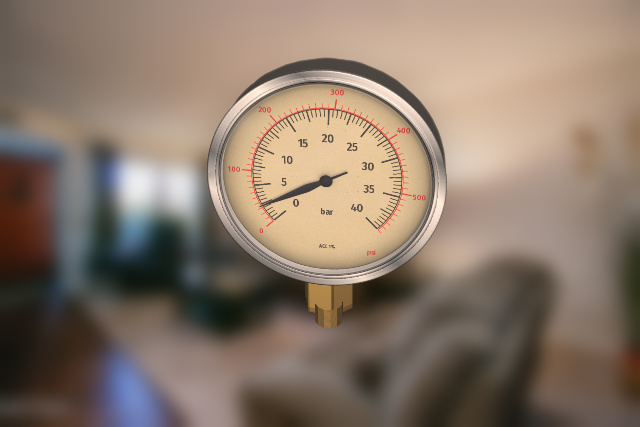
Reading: 2.5 bar
